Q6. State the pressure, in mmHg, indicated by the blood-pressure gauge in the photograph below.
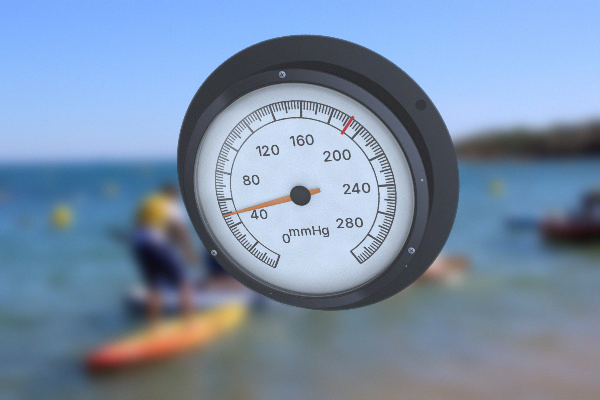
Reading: 50 mmHg
